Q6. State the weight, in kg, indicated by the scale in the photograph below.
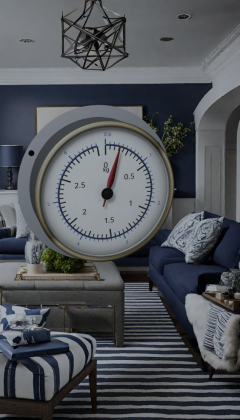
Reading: 0.15 kg
